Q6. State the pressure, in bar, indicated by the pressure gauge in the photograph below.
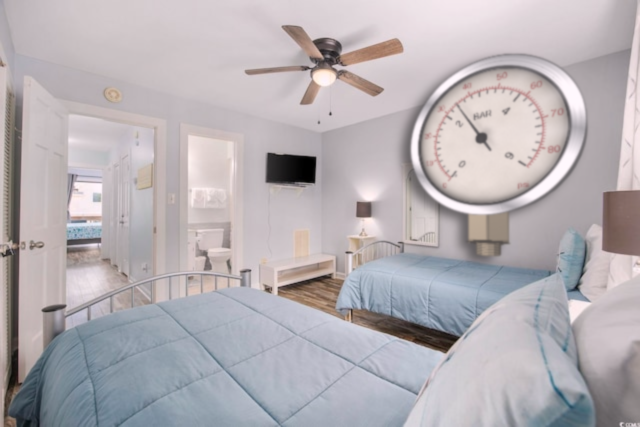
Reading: 2.4 bar
